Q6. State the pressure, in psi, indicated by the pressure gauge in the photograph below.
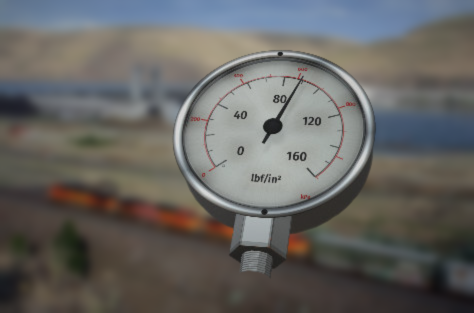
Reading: 90 psi
